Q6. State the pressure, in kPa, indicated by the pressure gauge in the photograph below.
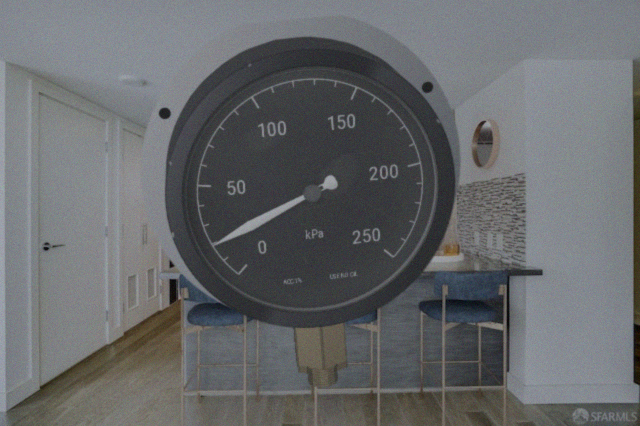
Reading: 20 kPa
